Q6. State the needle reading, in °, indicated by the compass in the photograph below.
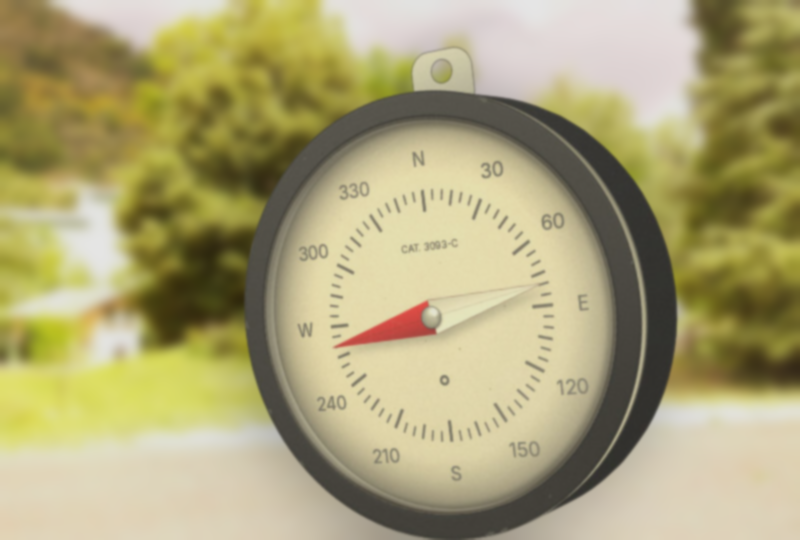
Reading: 260 °
